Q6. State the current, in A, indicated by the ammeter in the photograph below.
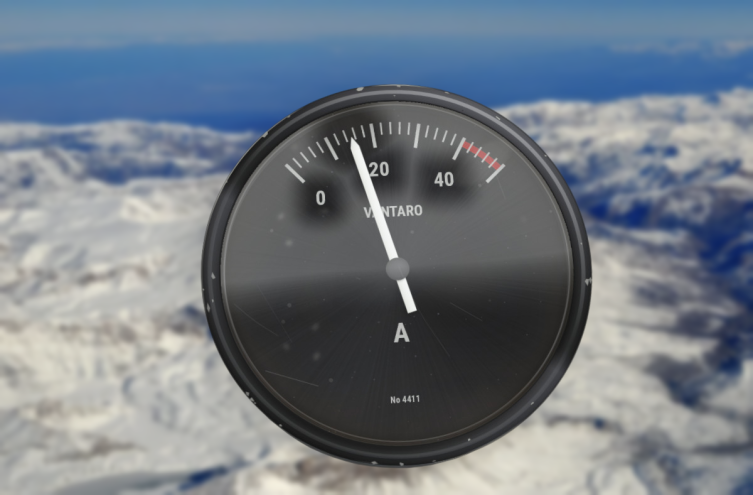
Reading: 15 A
